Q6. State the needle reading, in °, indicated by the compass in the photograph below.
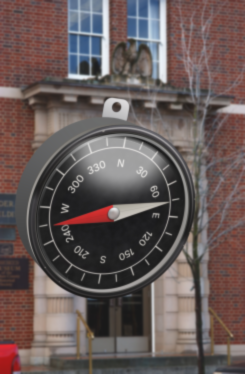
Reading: 255 °
